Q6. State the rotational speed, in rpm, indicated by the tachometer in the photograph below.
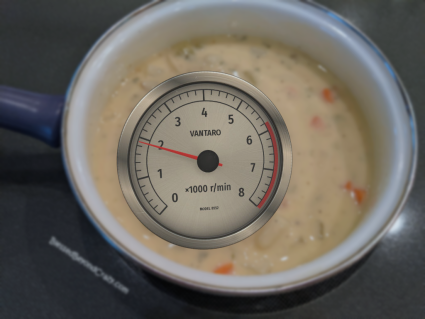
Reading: 1900 rpm
